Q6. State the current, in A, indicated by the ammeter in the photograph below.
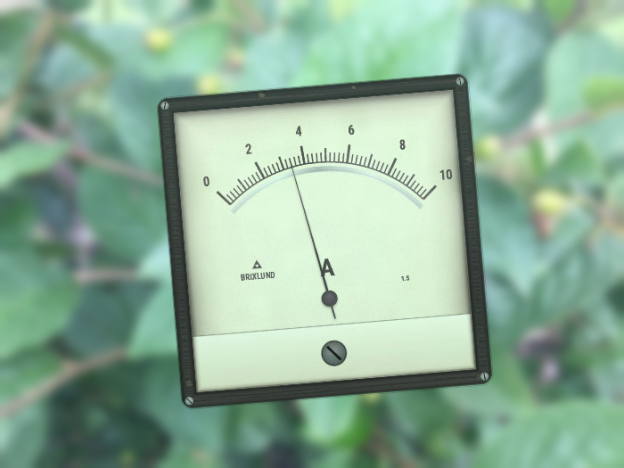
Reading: 3.4 A
